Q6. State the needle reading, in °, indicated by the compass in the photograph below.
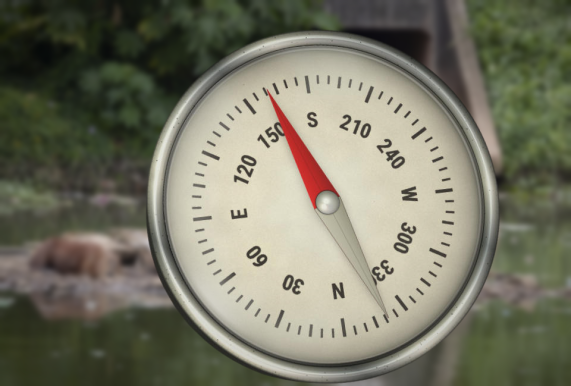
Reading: 160 °
